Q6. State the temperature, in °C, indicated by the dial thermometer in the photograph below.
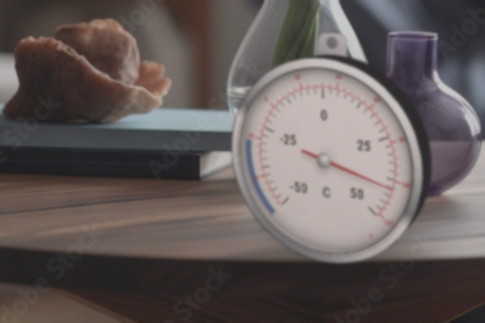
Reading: 40 °C
